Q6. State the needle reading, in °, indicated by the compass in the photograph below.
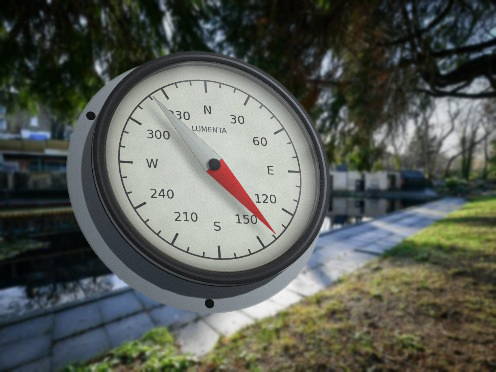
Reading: 140 °
